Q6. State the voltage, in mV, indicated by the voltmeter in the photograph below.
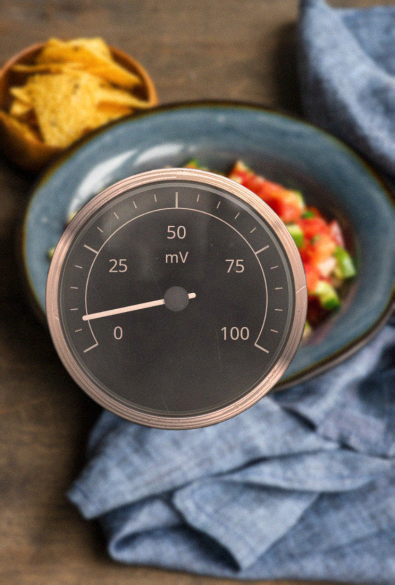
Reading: 7.5 mV
